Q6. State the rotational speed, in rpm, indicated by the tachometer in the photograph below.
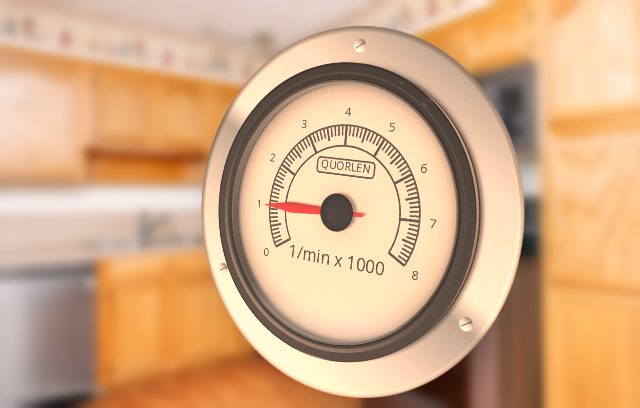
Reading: 1000 rpm
